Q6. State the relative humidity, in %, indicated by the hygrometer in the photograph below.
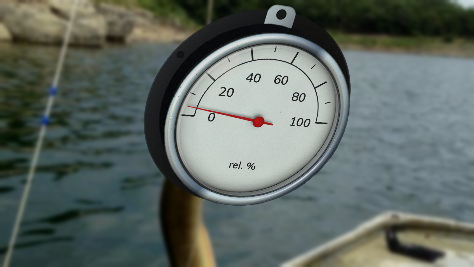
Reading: 5 %
